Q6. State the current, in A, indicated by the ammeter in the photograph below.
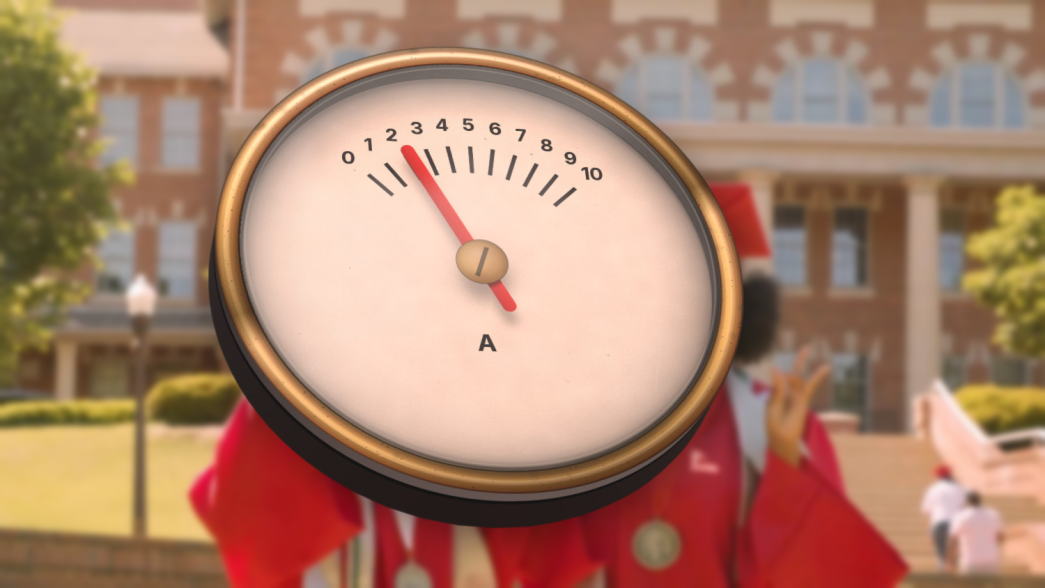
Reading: 2 A
